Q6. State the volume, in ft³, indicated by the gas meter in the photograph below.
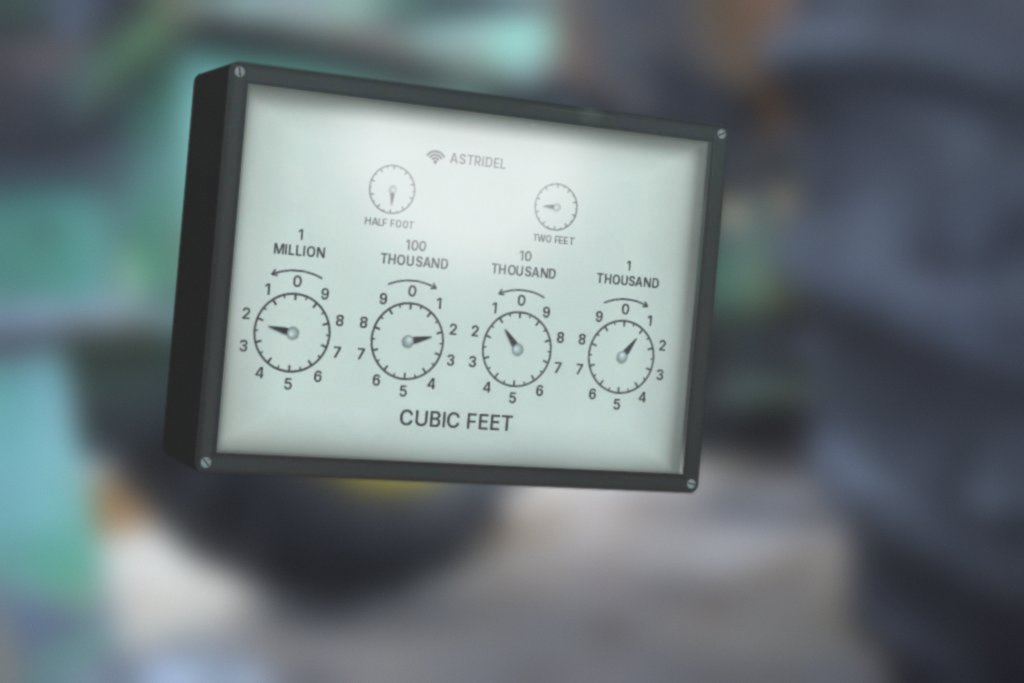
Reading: 221100 ft³
